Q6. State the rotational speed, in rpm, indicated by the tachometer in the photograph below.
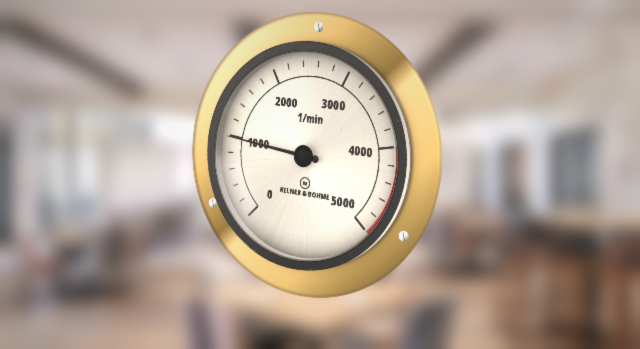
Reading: 1000 rpm
